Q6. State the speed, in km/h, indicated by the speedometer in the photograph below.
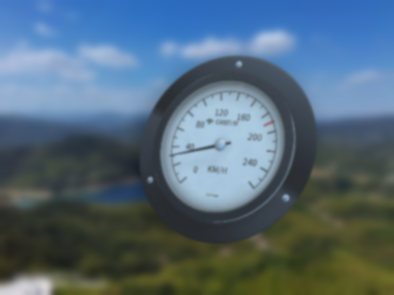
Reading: 30 km/h
